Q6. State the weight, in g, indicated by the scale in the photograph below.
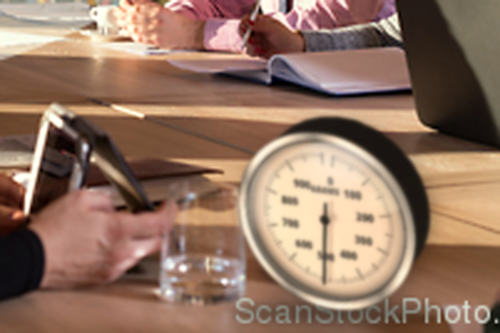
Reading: 500 g
